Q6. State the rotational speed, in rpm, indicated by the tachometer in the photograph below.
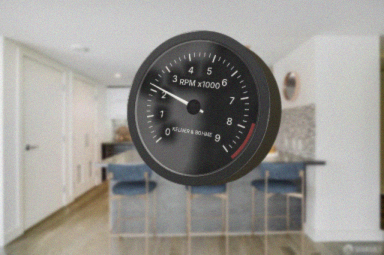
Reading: 2200 rpm
